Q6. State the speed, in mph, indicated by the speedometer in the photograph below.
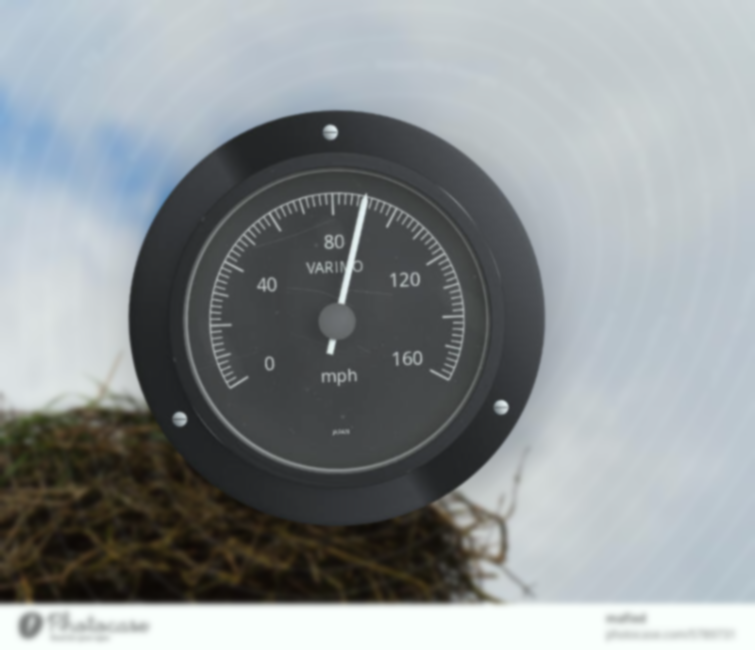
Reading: 90 mph
